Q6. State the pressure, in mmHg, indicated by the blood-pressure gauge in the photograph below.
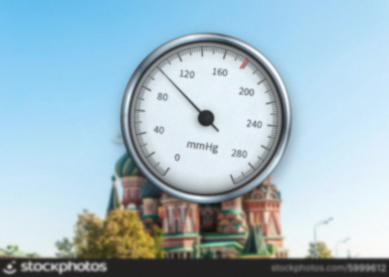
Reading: 100 mmHg
